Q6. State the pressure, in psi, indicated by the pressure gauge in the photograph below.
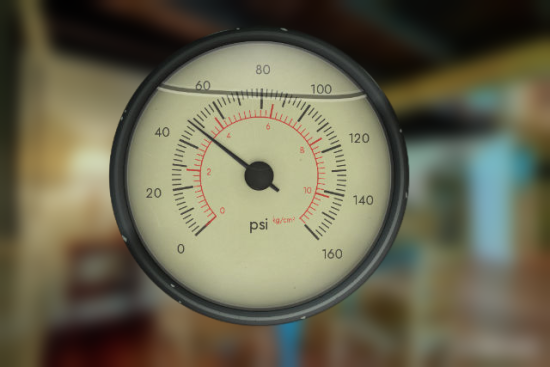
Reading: 48 psi
